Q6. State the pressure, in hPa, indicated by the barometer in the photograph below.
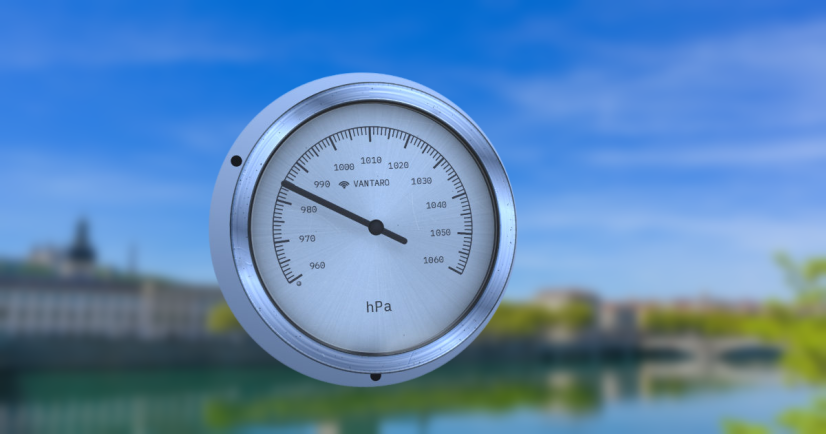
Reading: 984 hPa
